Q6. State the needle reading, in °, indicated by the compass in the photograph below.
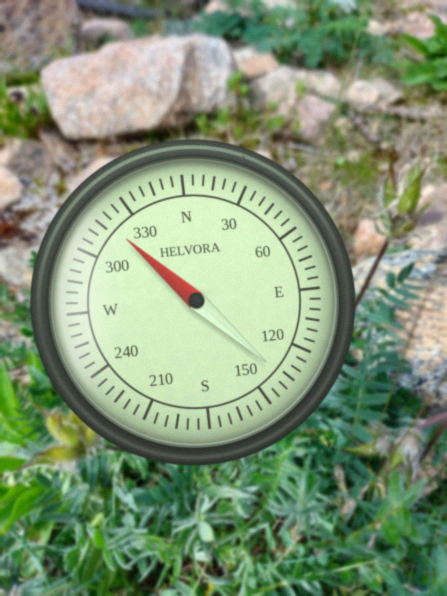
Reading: 317.5 °
